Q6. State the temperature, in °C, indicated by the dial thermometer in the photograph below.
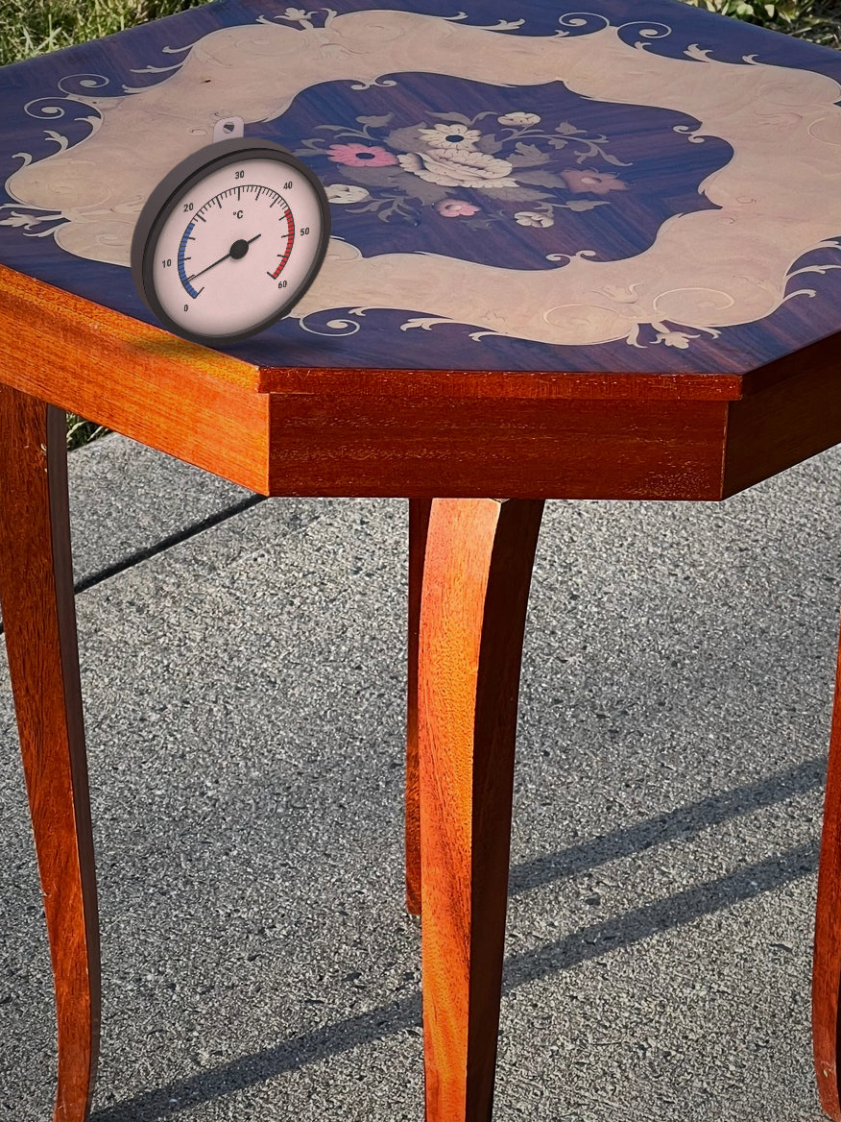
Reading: 5 °C
